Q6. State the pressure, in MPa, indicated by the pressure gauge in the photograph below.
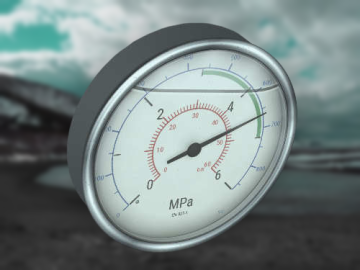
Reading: 4.5 MPa
